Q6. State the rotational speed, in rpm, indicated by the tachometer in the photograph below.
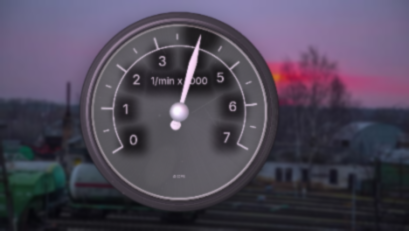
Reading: 4000 rpm
